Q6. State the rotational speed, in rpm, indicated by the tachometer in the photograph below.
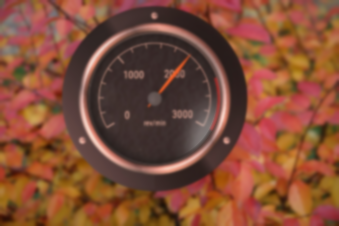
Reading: 2000 rpm
